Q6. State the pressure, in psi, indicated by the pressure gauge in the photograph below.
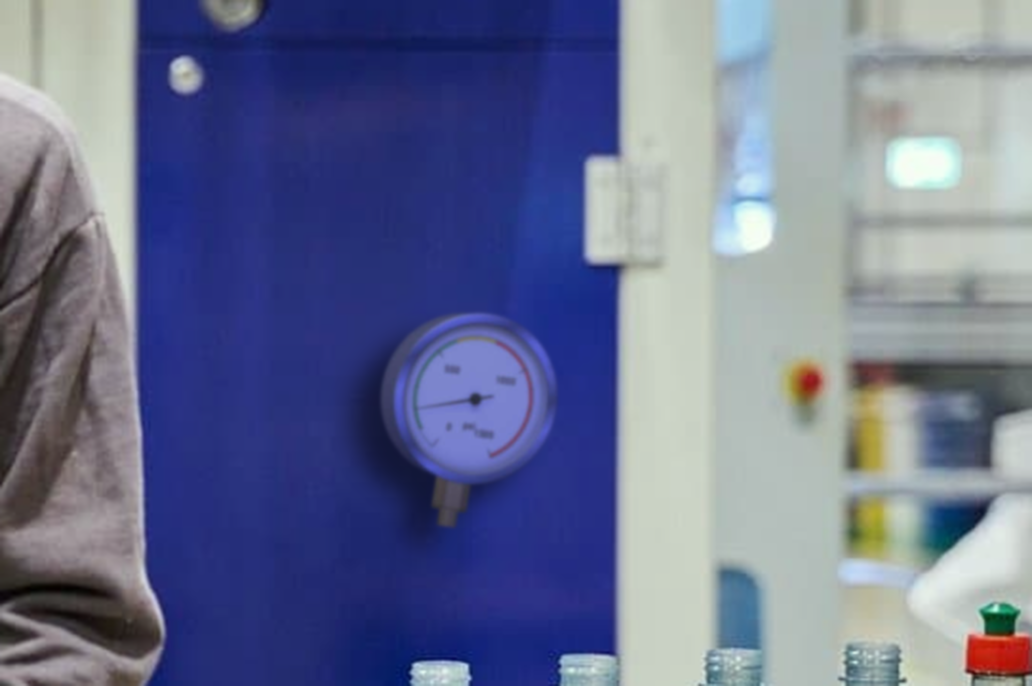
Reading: 200 psi
